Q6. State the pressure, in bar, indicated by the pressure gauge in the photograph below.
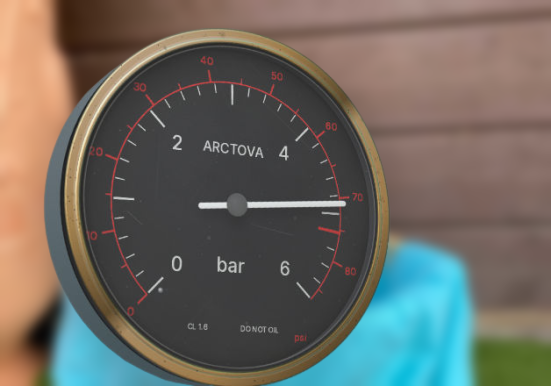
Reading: 4.9 bar
